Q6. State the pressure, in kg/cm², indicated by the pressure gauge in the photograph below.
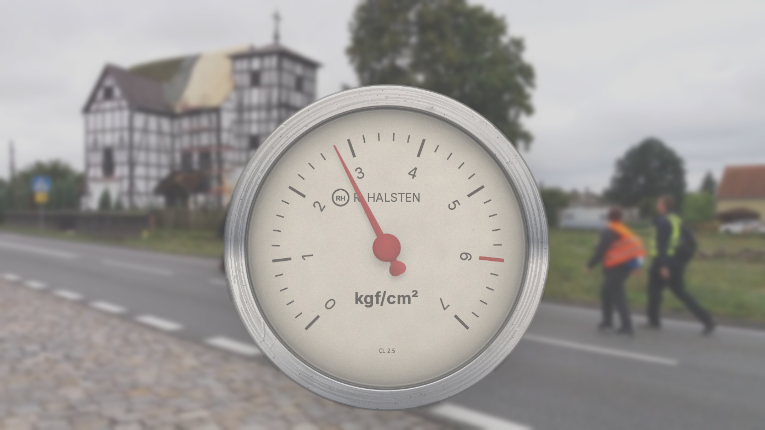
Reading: 2.8 kg/cm²
